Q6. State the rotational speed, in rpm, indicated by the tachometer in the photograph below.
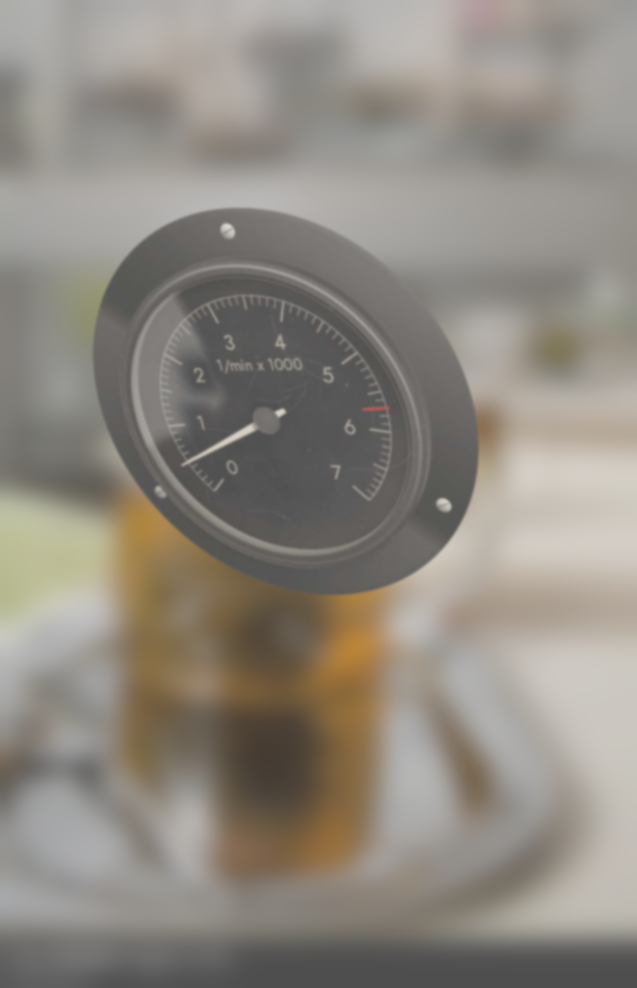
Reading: 500 rpm
